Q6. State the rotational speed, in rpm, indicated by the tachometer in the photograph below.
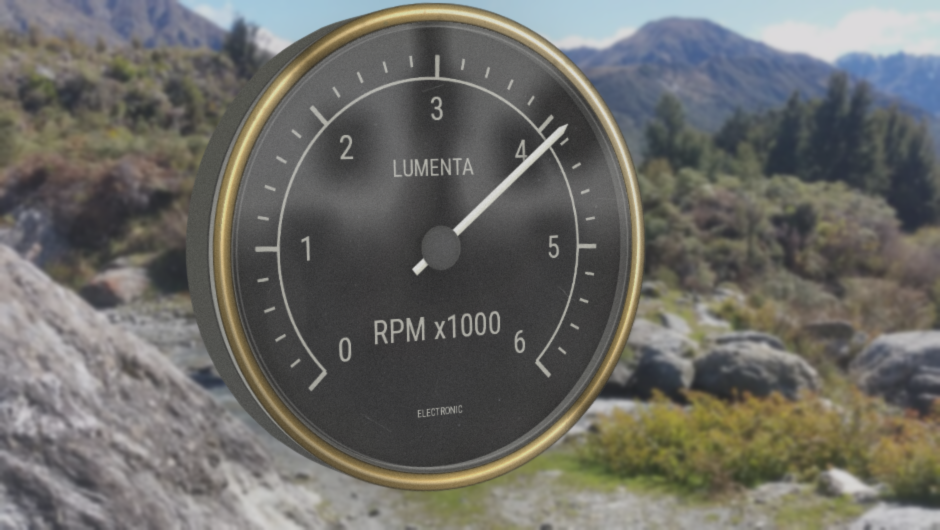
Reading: 4100 rpm
